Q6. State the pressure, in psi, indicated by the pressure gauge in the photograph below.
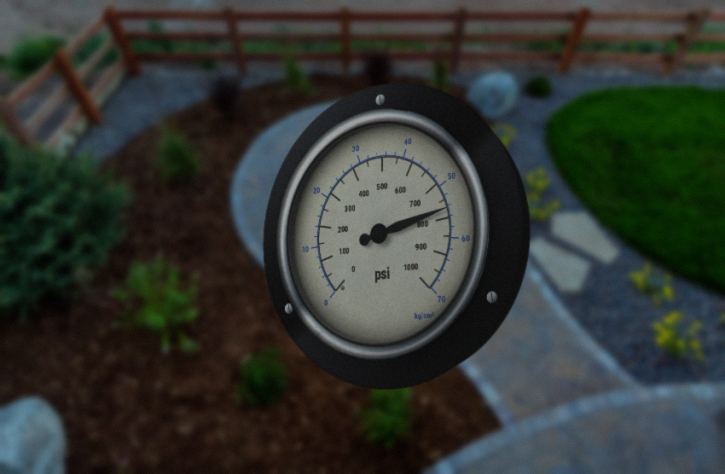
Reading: 775 psi
